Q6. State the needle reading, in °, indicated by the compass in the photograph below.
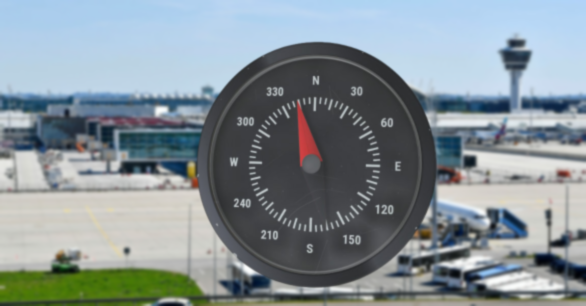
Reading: 345 °
